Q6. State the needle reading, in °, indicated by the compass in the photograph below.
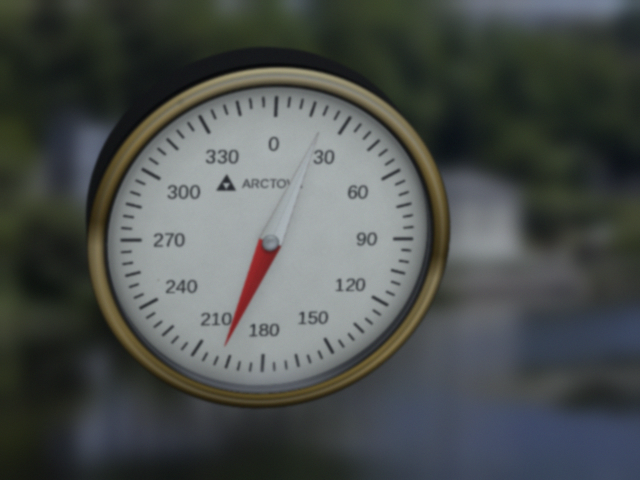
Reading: 200 °
